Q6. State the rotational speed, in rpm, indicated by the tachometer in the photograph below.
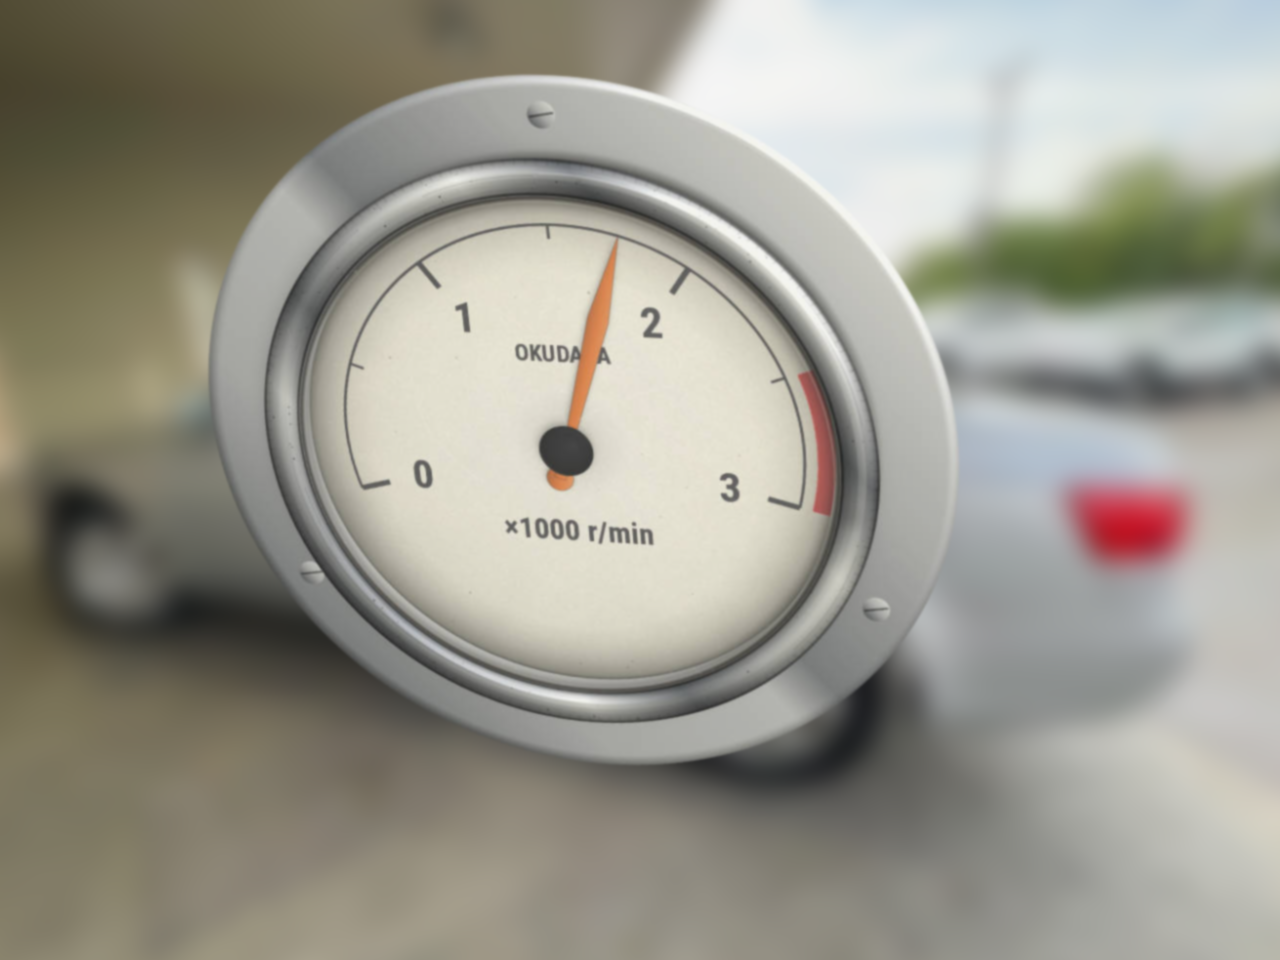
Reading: 1750 rpm
